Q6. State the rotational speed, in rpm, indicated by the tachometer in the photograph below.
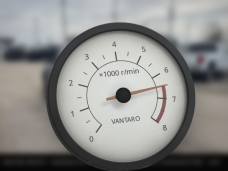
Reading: 6500 rpm
